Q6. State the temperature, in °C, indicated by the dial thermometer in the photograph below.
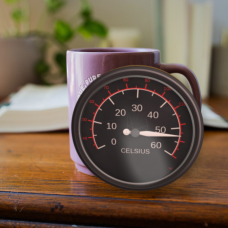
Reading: 52.5 °C
